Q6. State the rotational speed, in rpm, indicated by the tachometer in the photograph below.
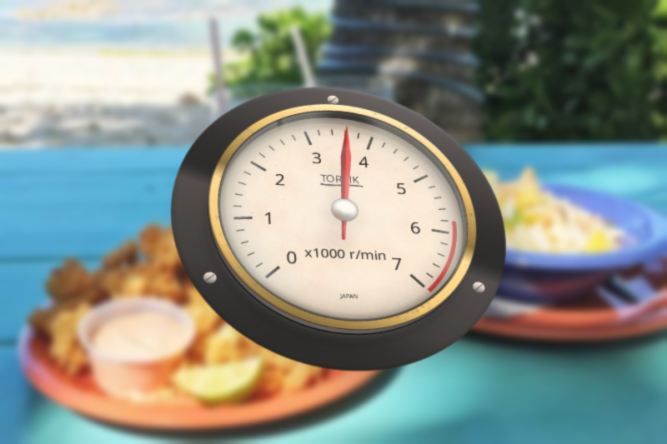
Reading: 3600 rpm
